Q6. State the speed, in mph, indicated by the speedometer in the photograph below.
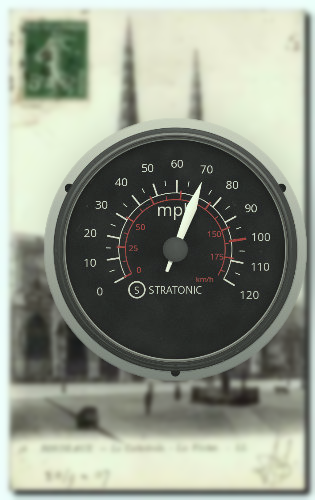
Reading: 70 mph
